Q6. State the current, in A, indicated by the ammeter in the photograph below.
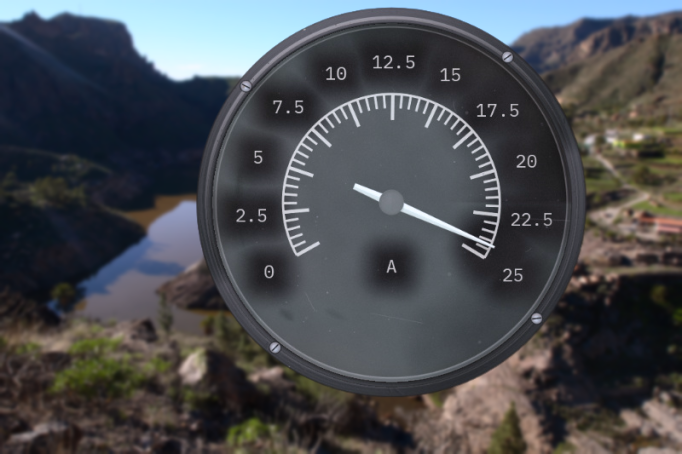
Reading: 24.25 A
